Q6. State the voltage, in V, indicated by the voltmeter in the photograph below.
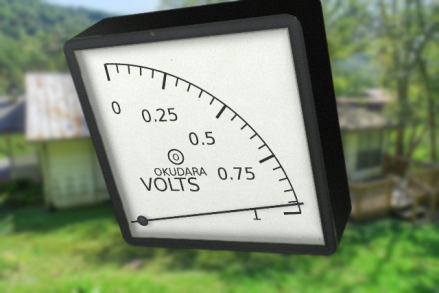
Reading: 0.95 V
